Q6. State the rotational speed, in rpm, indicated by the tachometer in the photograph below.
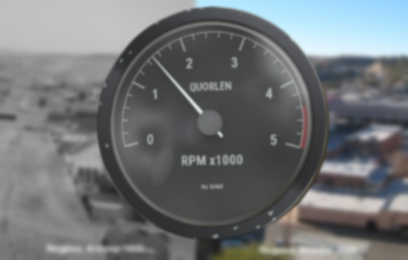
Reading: 1500 rpm
